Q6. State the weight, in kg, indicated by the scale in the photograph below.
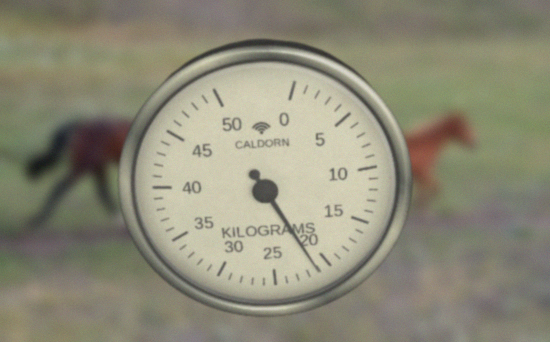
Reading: 21 kg
